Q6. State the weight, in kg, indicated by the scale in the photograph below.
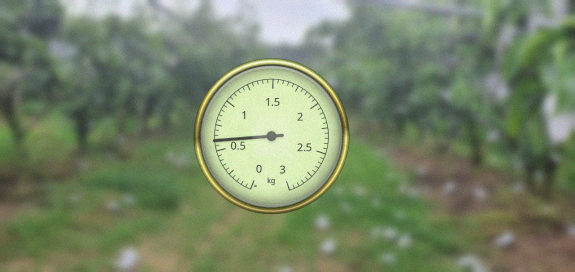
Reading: 0.6 kg
